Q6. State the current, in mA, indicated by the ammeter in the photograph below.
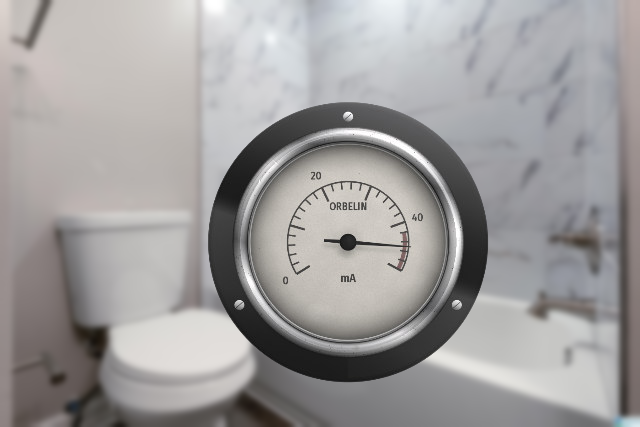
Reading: 45 mA
